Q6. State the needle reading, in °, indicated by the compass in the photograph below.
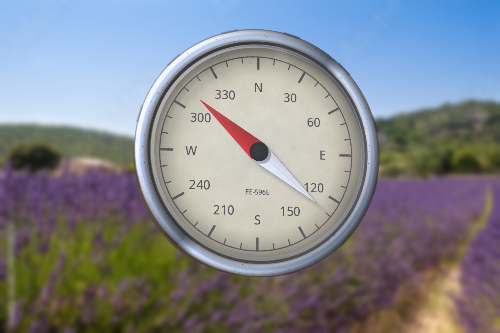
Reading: 310 °
